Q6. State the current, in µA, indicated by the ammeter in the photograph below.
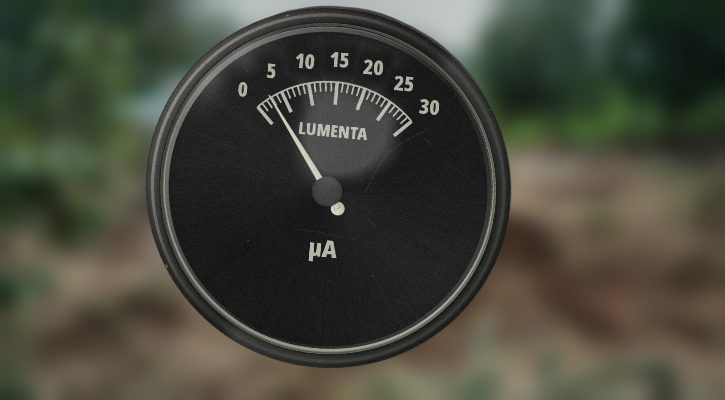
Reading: 3 µA
